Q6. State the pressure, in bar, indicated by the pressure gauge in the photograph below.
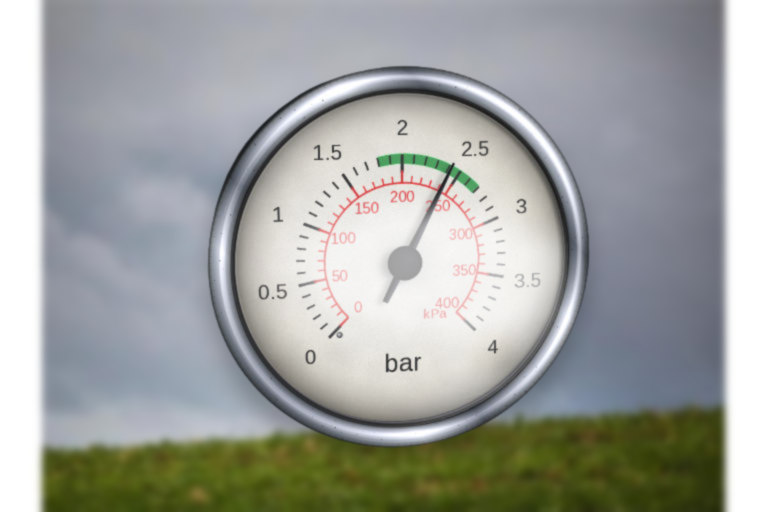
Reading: 2.4 bar
